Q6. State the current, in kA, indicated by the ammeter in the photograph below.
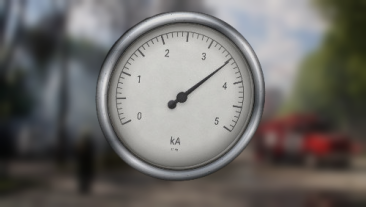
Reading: 3.5 kA
